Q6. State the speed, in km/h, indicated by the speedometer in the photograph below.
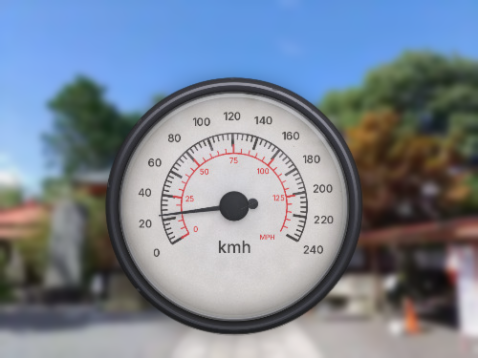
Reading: 24 km/h
